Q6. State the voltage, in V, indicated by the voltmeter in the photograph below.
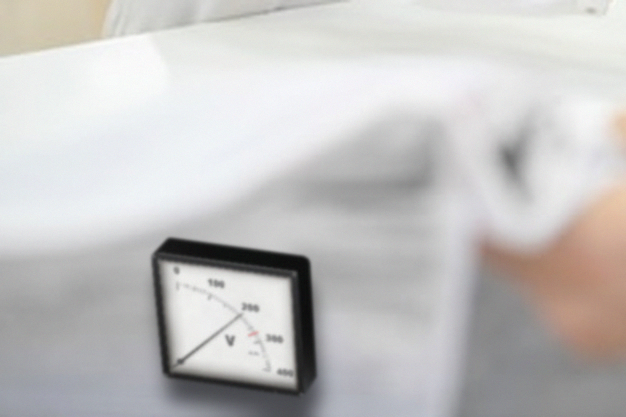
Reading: 200 V
